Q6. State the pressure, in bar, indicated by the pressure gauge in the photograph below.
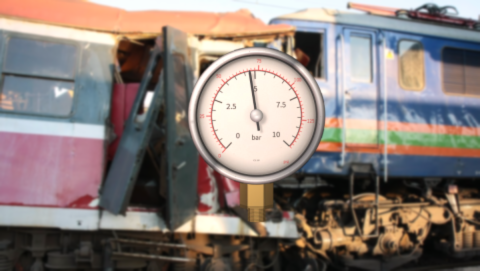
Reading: 4.75 bar
